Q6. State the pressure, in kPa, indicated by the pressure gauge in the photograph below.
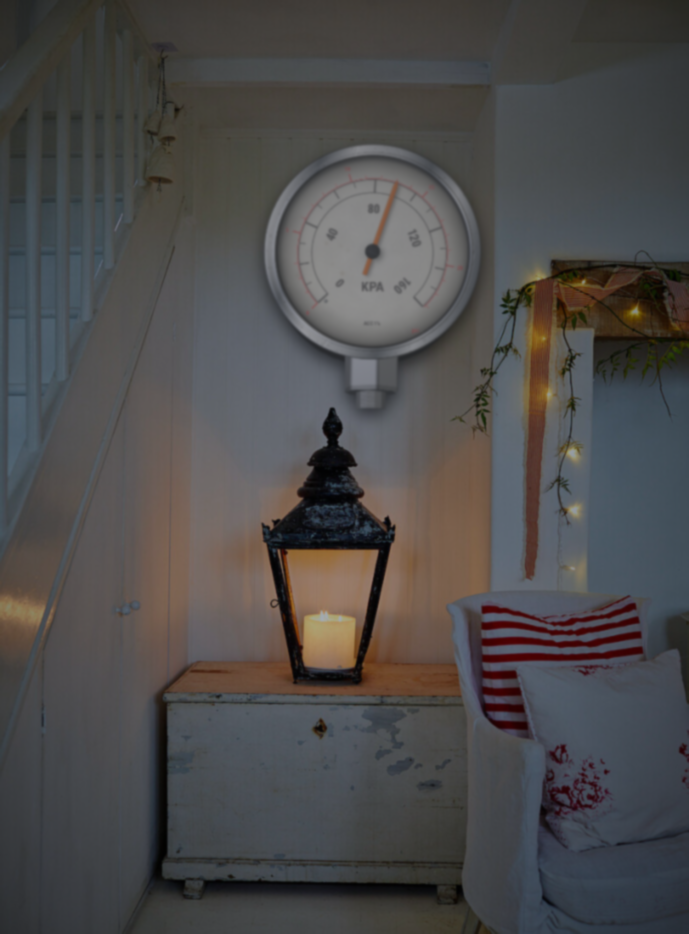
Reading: 90 kPa
